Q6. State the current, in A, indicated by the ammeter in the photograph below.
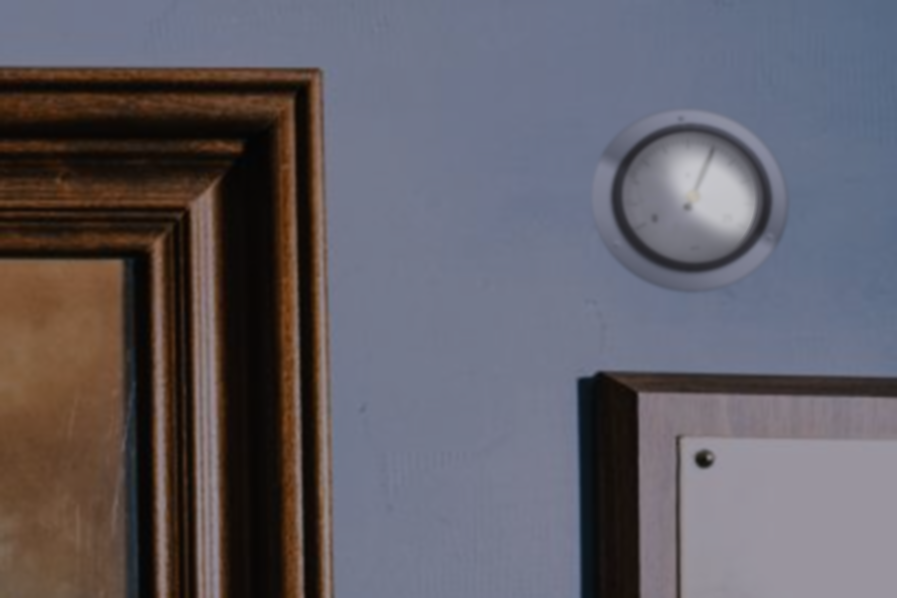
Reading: 15 A
